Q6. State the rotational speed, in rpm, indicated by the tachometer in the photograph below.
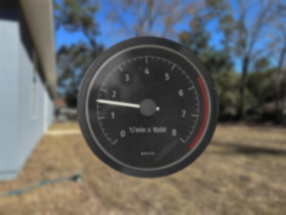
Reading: 1600 rpm
